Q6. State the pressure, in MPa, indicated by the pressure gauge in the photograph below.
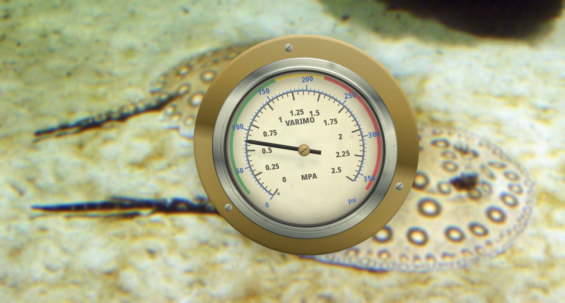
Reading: 0.6 MPa
